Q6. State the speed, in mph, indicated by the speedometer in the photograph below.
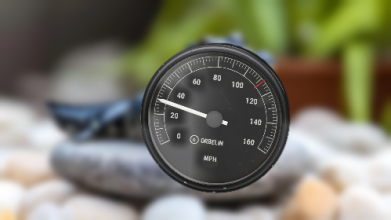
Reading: 30 mph
